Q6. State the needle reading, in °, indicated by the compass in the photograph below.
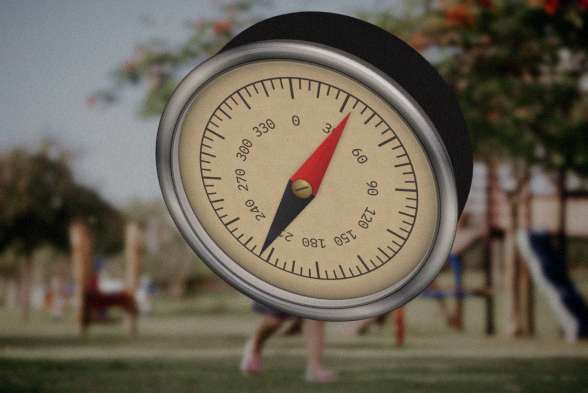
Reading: 35 °
